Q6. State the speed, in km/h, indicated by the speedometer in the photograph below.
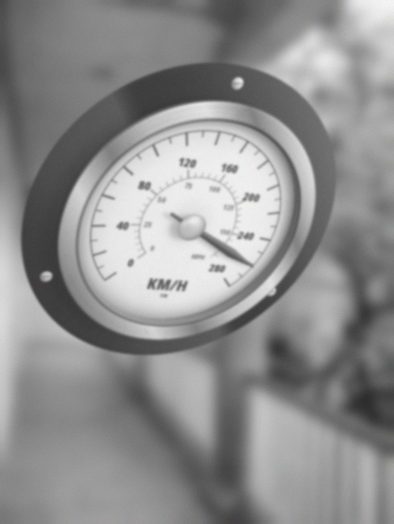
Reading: 260 km/h
